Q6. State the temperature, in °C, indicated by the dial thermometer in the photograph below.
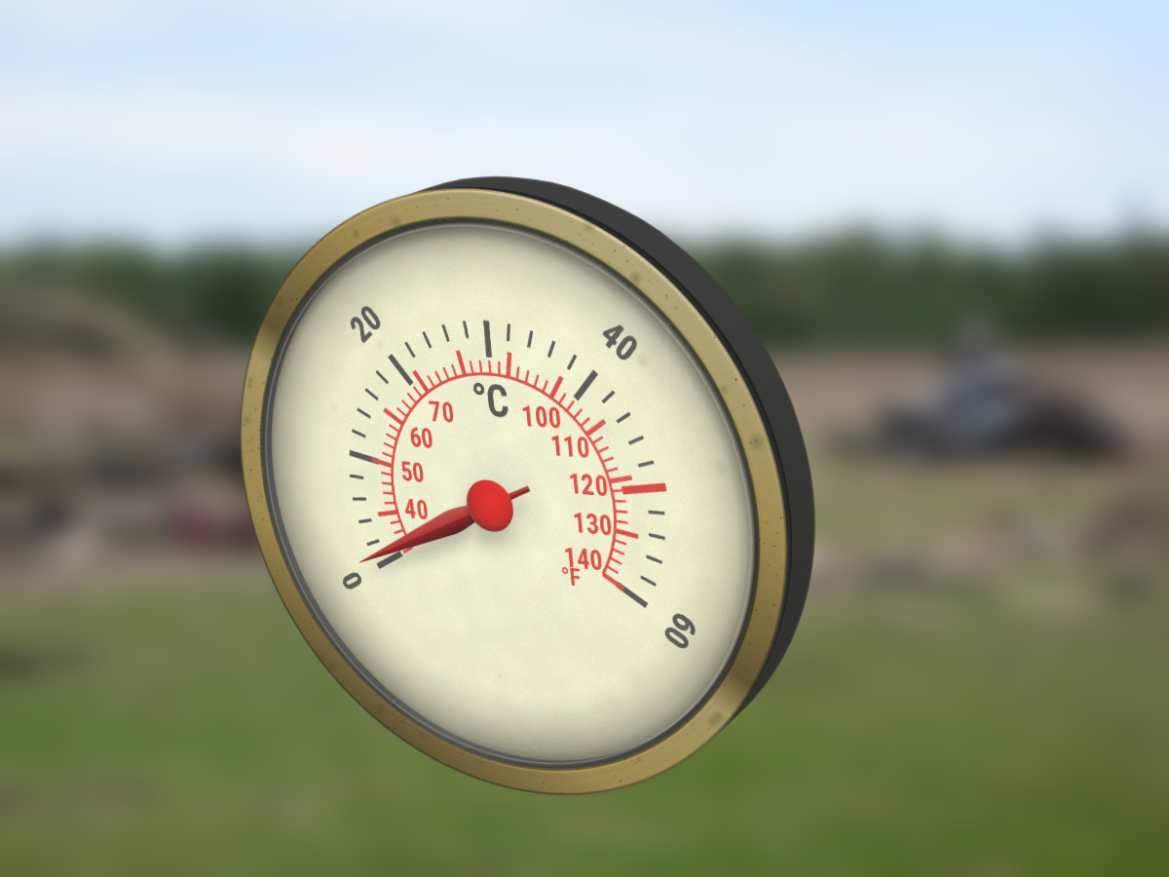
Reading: 1 °C
